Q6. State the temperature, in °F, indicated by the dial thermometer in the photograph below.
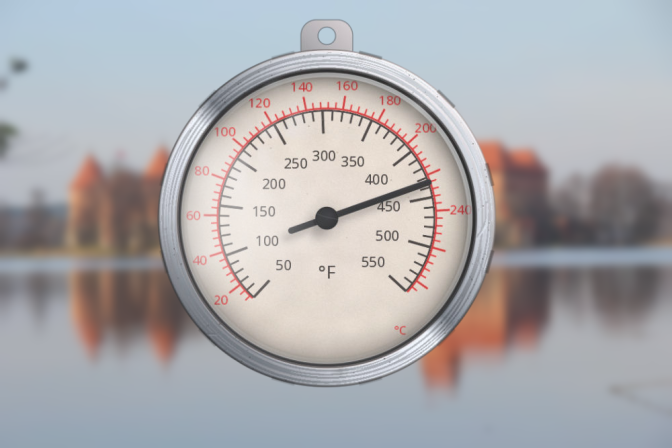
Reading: 435 °F
